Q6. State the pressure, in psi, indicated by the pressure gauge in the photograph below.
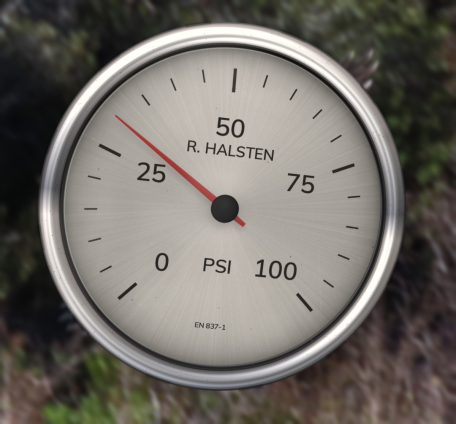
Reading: 30 psi
